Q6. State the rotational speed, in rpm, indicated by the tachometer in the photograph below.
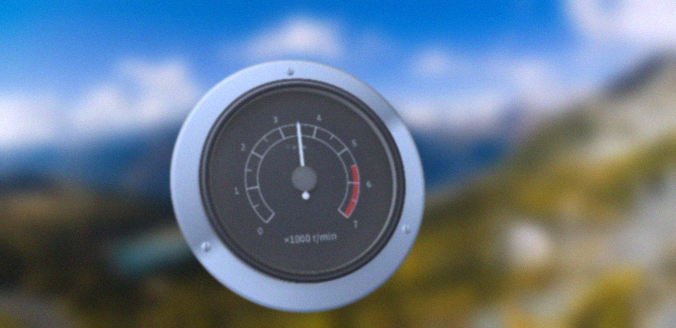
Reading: 3500 rpm
